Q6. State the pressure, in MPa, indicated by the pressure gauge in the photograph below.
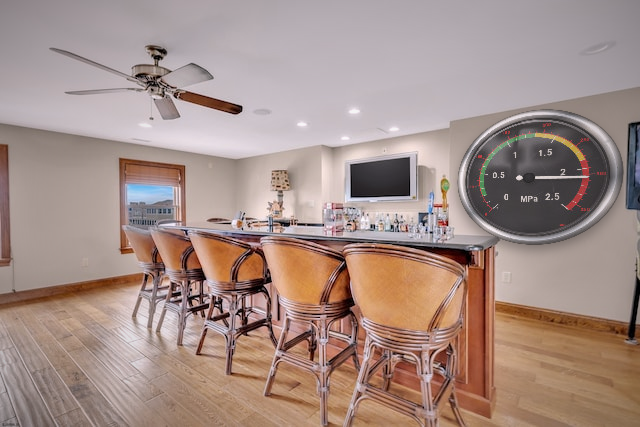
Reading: 2.1 MPa
